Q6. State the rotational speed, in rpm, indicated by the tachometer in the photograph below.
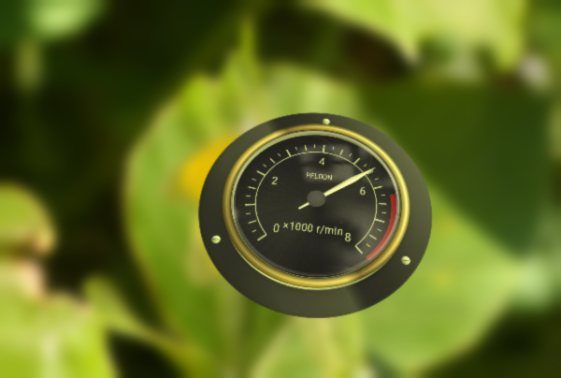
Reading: 5500 rpm
